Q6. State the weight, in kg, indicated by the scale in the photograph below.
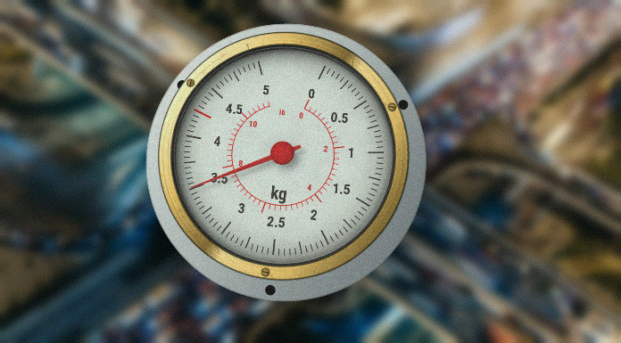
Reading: 3.5 kg
